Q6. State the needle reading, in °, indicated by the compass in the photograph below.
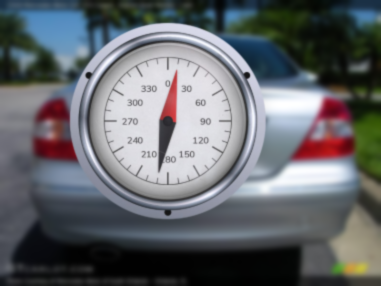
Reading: 10 °
